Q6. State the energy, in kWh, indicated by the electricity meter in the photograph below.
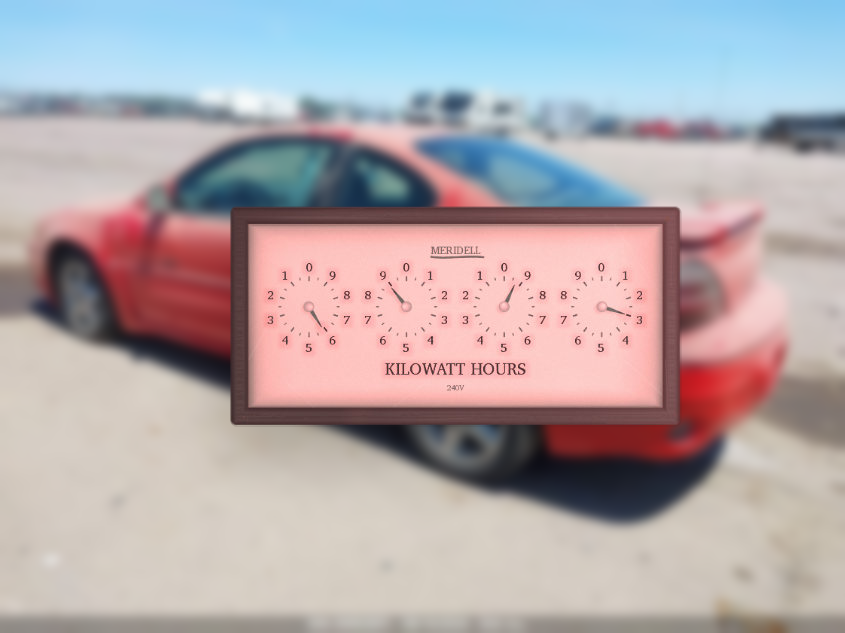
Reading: 5893 kWh
